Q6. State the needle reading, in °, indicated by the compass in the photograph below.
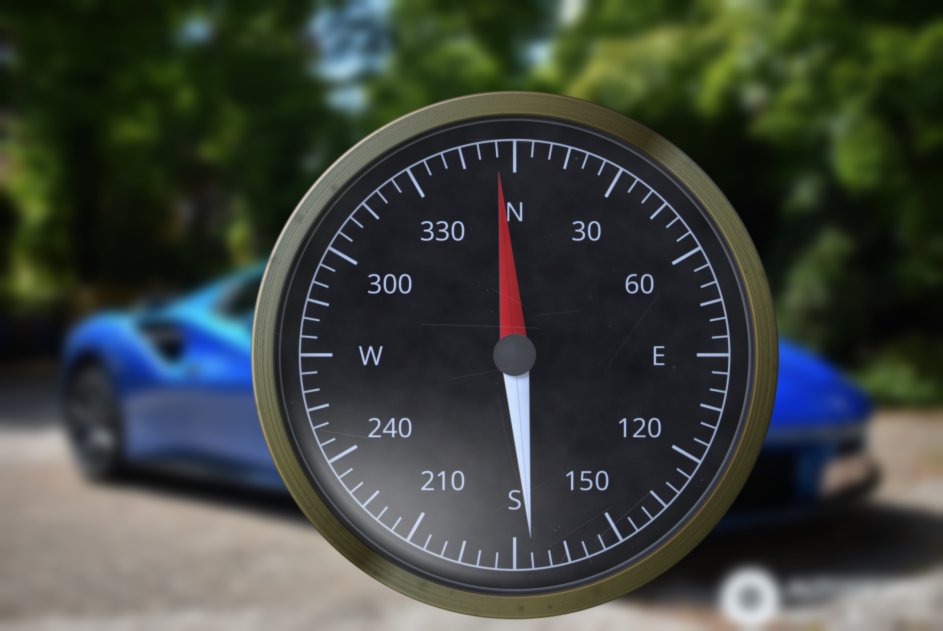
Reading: 355 °
